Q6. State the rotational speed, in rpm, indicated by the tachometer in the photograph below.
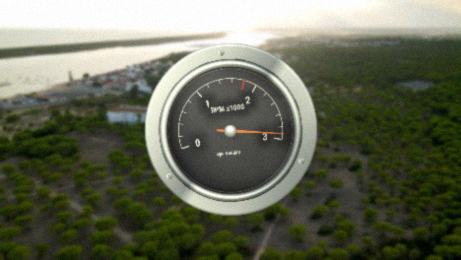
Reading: 2900 rpm
